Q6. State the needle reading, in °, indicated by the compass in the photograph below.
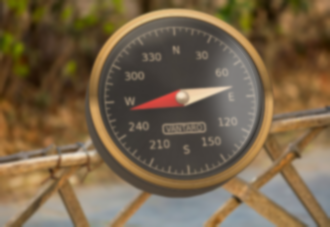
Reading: 260 °
